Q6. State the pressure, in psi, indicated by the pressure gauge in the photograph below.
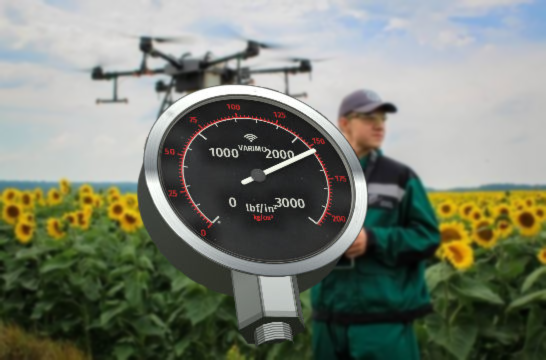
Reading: 2200 psi
